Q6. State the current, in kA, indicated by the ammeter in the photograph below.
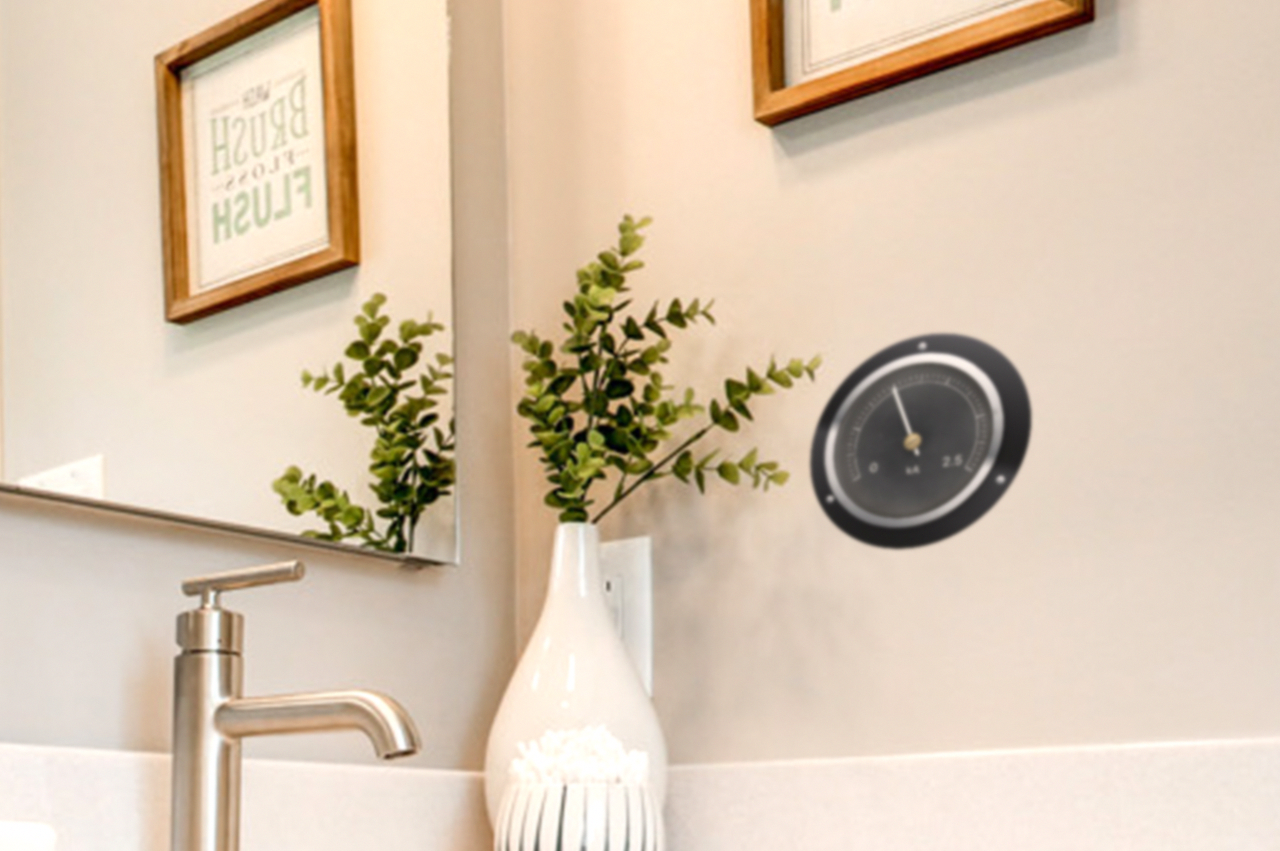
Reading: 1 kA
